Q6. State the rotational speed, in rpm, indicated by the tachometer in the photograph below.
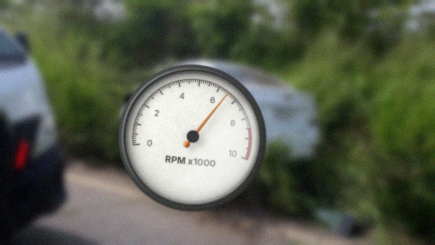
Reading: 6500 rpm
